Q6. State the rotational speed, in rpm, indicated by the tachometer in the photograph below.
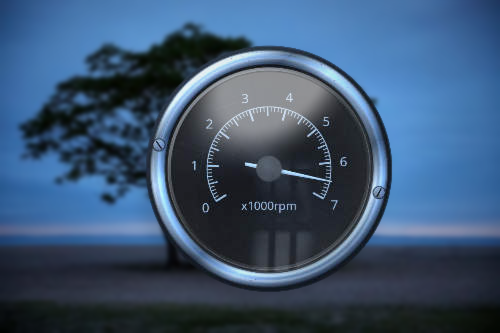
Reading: 6500 rpm
